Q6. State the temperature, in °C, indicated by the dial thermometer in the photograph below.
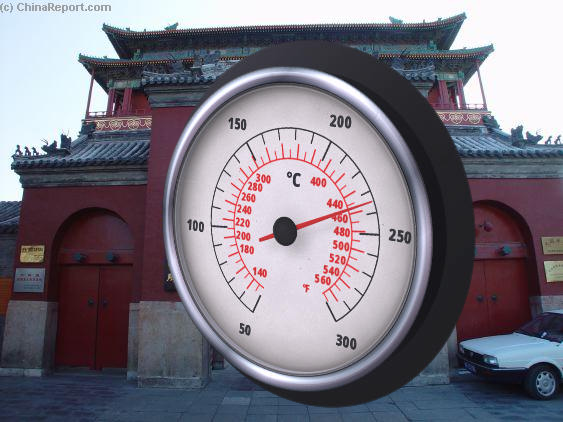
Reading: 235 °C
